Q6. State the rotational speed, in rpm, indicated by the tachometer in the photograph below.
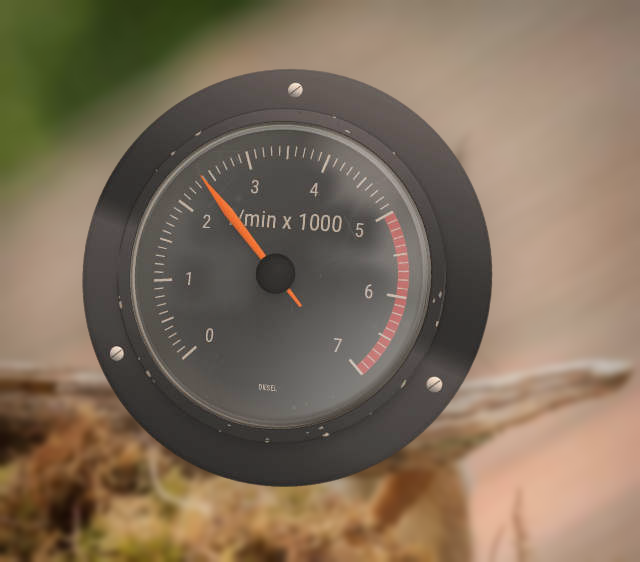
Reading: 2400 rpm
